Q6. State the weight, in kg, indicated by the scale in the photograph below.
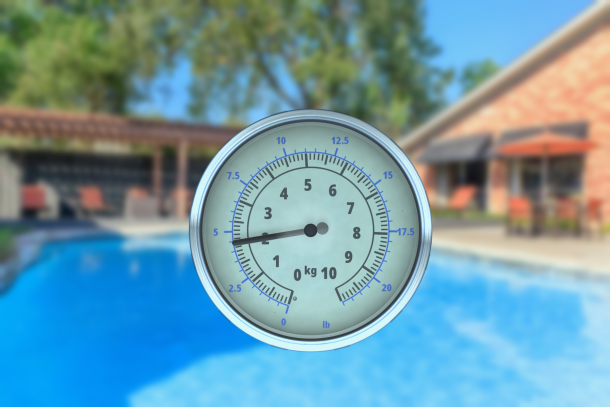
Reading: 2 kg
